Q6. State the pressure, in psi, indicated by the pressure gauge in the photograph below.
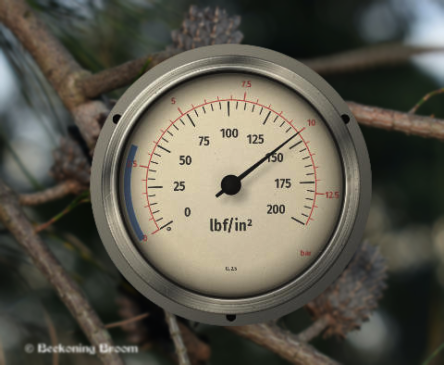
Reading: 145 psi
